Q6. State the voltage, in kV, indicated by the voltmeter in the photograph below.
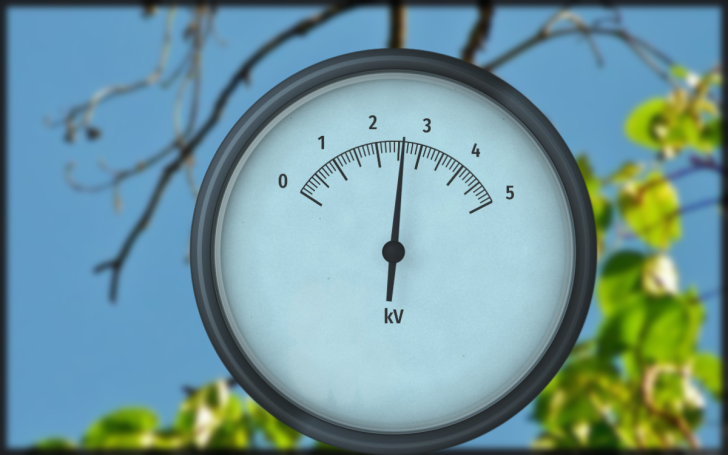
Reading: 2.6 kV
